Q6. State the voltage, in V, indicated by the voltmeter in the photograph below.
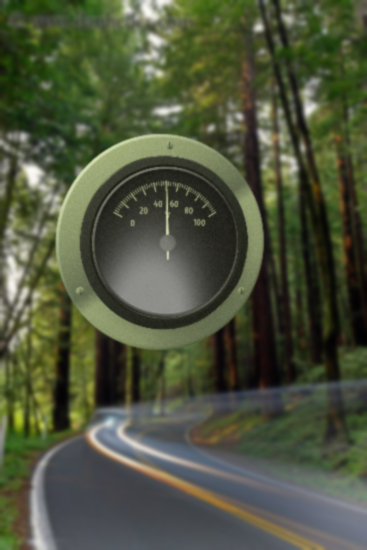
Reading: 50 V
